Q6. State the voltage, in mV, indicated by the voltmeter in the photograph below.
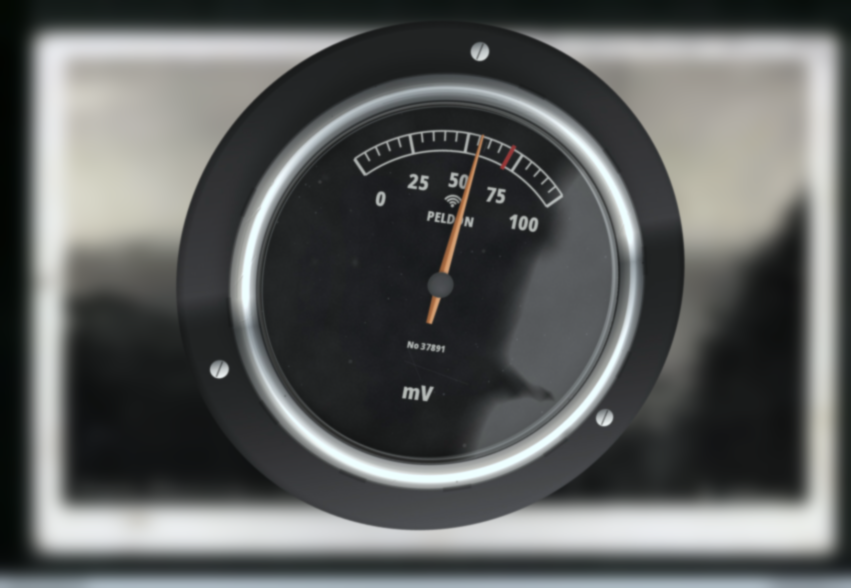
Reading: 55 mV
